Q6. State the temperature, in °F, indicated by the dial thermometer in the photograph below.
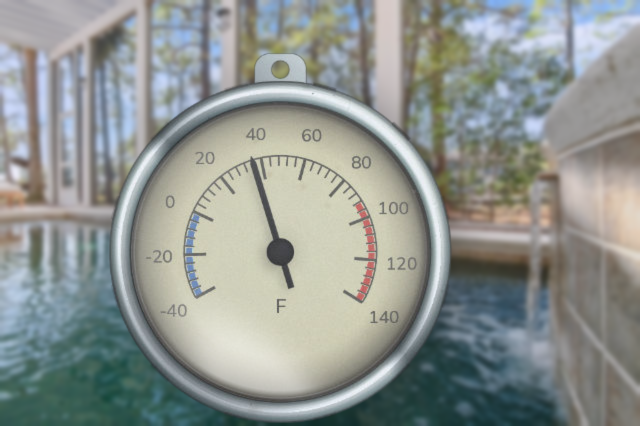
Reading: 36 °F
